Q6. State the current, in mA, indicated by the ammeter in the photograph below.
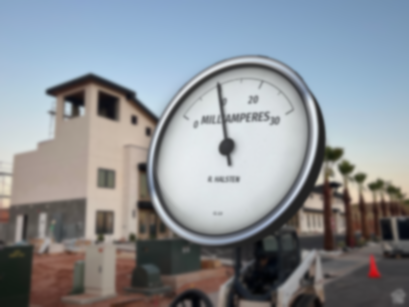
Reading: 10 mA
